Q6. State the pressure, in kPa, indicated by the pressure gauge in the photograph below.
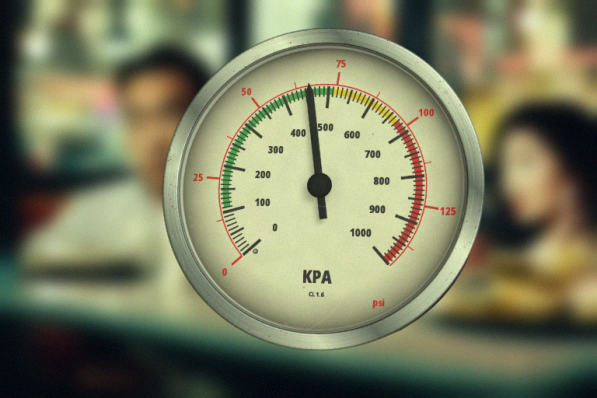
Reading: 460 kPa
